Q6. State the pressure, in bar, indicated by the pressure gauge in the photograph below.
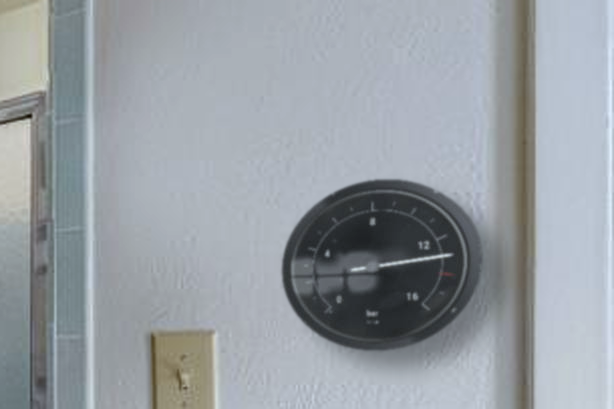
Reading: 13 bar
